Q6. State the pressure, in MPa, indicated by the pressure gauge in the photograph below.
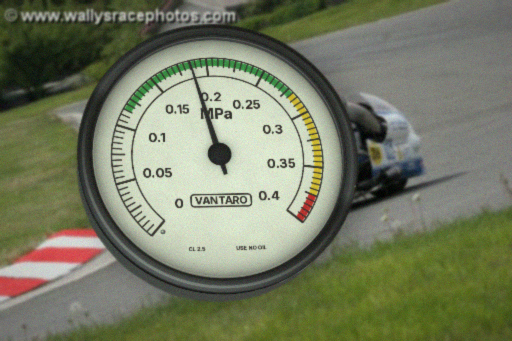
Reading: 0.185 MPa
